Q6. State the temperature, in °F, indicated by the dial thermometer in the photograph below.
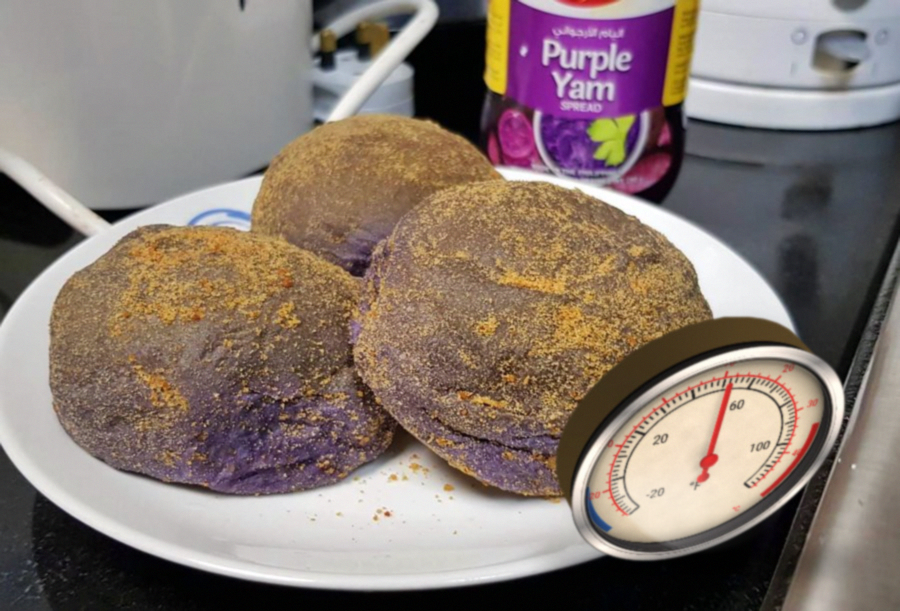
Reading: 50 °F
